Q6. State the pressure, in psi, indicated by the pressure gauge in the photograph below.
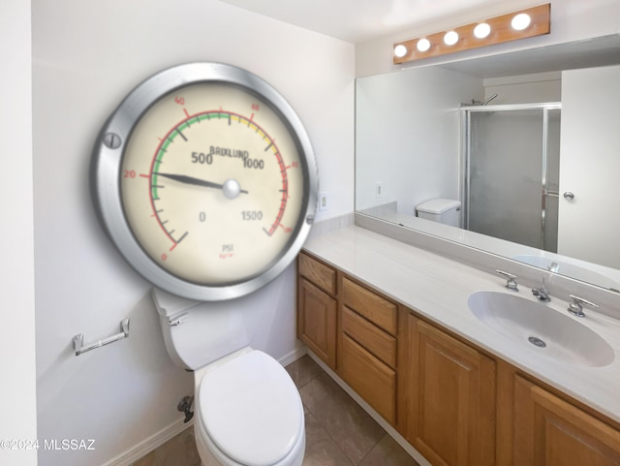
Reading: 300 psi
